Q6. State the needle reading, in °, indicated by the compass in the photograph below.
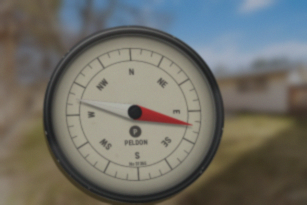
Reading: 105 °
